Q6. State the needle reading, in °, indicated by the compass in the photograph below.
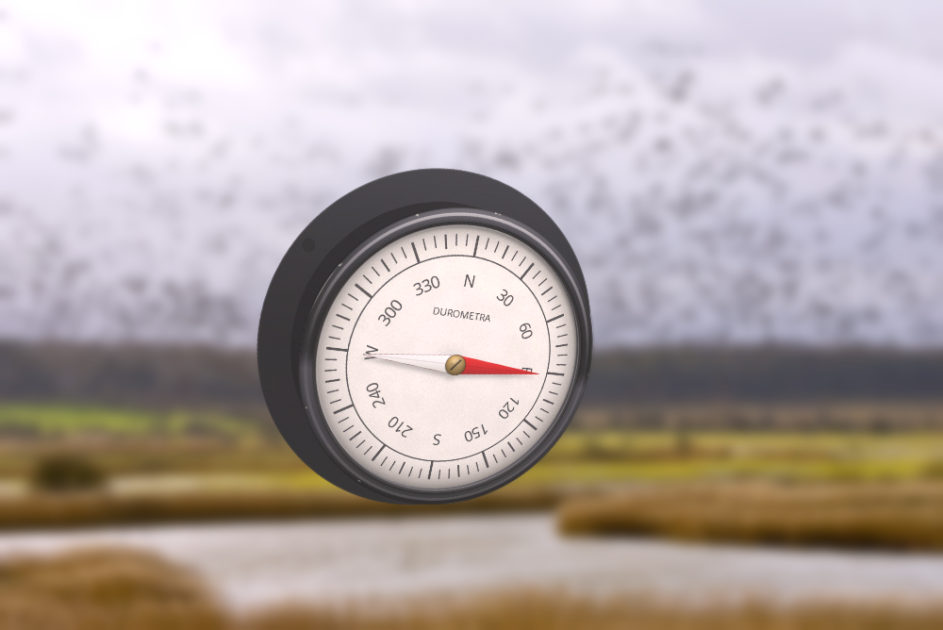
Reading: 90 °
